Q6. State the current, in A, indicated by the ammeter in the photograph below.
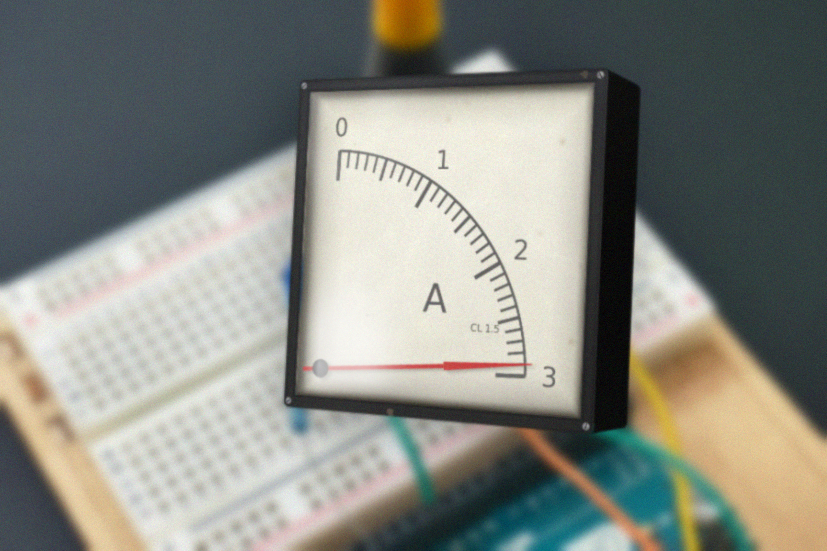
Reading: 2.9 A
